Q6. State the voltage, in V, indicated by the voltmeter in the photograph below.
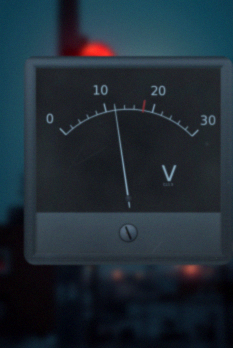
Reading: 12 V
